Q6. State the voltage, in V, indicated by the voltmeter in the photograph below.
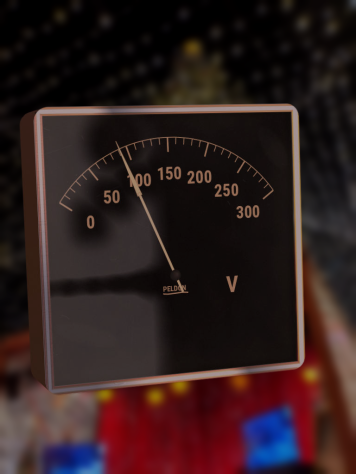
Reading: 90 V
